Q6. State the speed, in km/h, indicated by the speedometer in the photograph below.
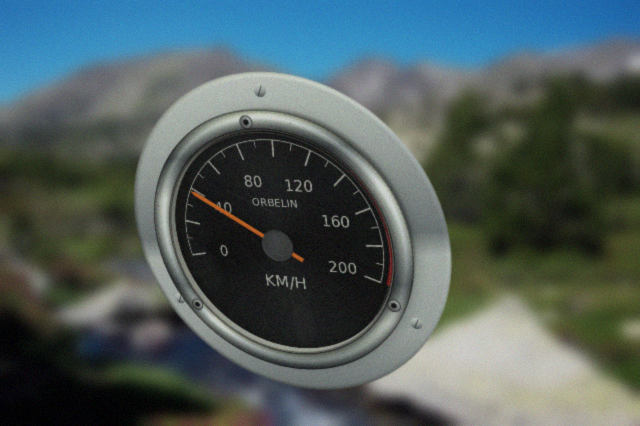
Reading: 40 km/h
